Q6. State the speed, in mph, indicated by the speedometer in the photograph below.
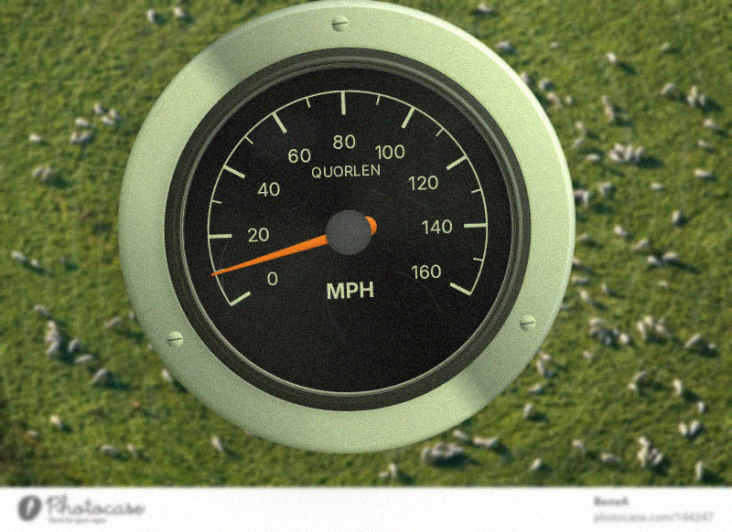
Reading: 10 mph
